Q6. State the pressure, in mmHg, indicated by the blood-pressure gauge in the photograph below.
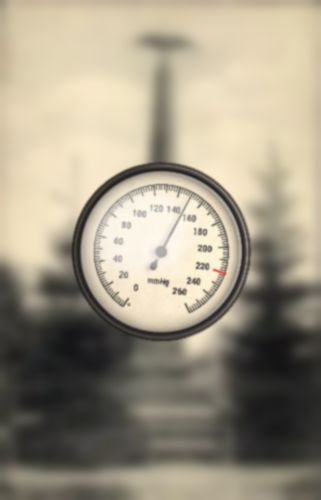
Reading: 150 mmHg
